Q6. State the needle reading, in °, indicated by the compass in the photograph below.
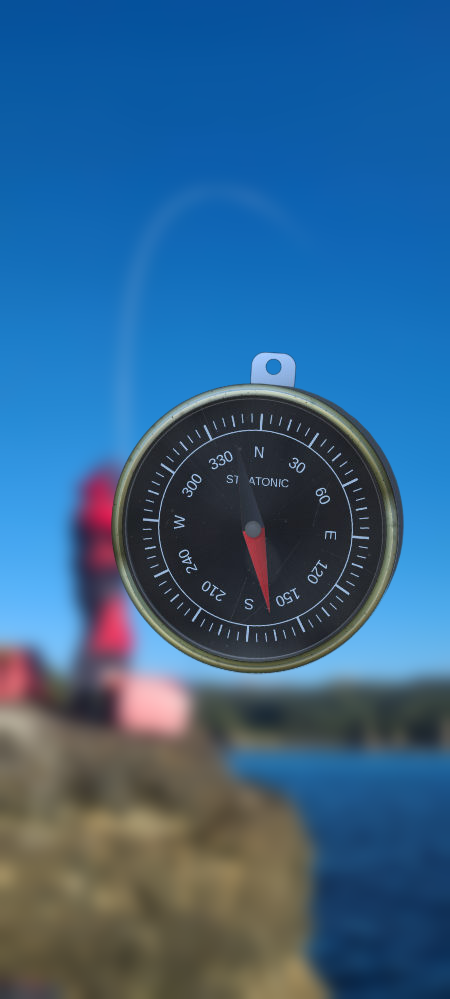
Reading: 165 °
